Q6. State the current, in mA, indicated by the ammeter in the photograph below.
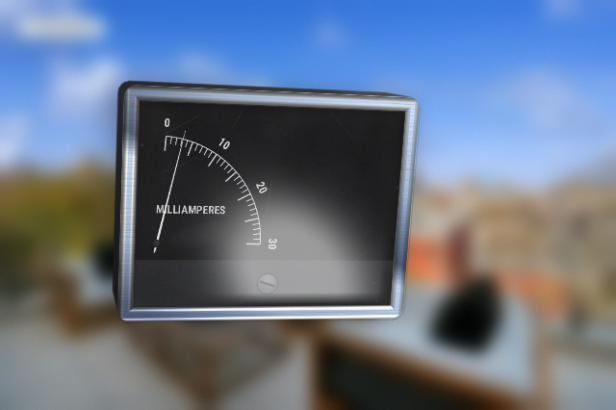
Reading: 3 mA
